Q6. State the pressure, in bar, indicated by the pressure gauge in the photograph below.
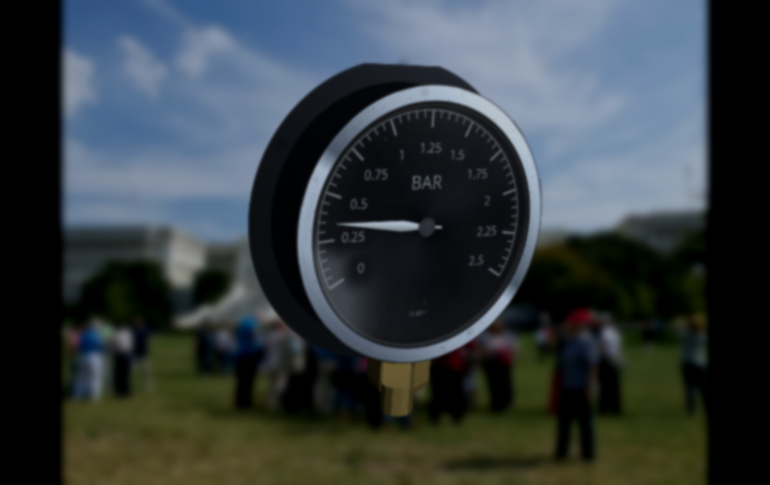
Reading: 0.35 bar
